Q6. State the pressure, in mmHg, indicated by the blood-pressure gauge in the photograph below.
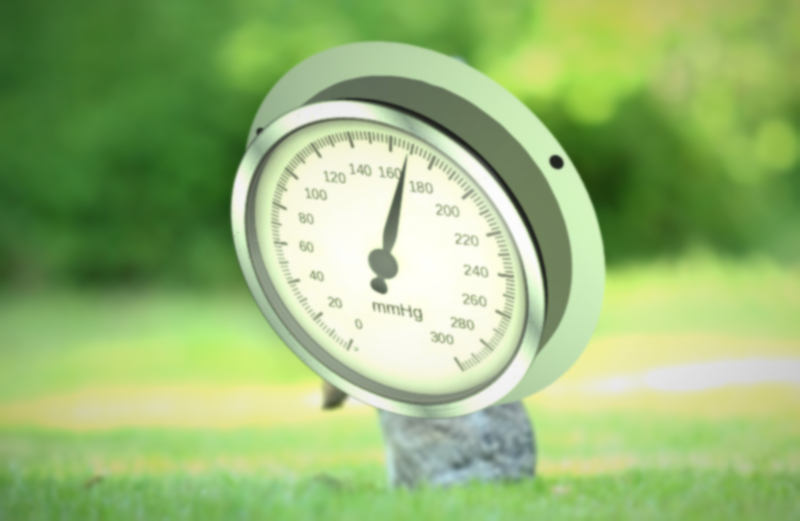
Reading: 170 mmHg
